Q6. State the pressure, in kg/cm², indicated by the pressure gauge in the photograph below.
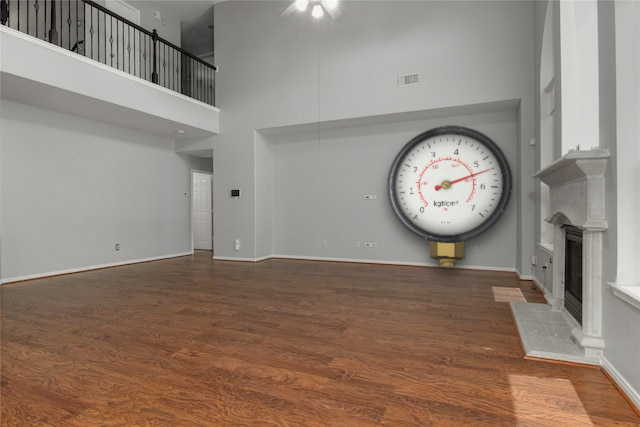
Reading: 5.4 kg/cm²
